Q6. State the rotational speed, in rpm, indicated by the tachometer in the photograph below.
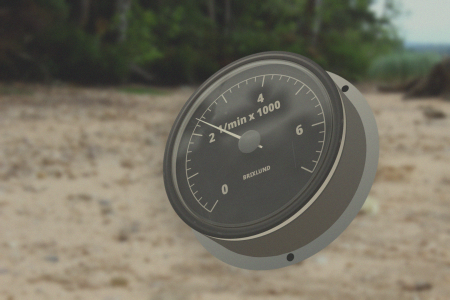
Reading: 2300 rpm
